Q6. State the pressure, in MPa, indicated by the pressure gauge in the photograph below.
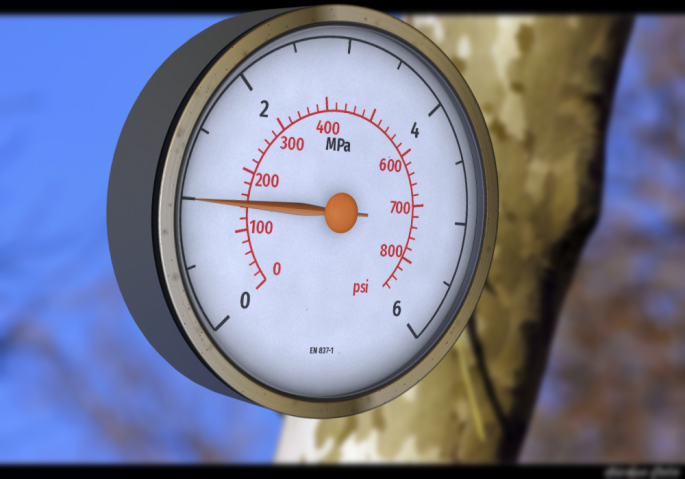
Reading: 1 MPa
